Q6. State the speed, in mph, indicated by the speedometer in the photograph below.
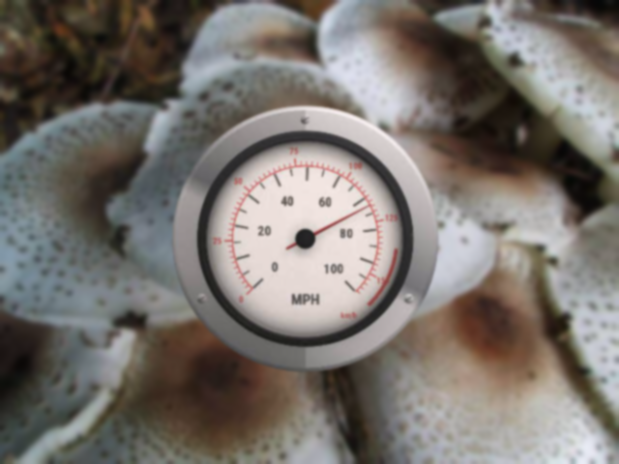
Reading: 72.5 mph
